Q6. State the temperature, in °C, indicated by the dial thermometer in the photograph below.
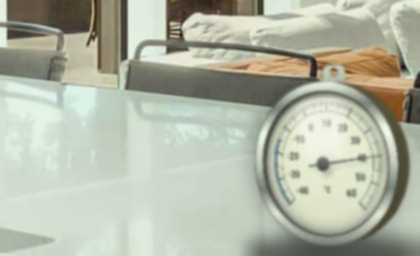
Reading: 40 °C
